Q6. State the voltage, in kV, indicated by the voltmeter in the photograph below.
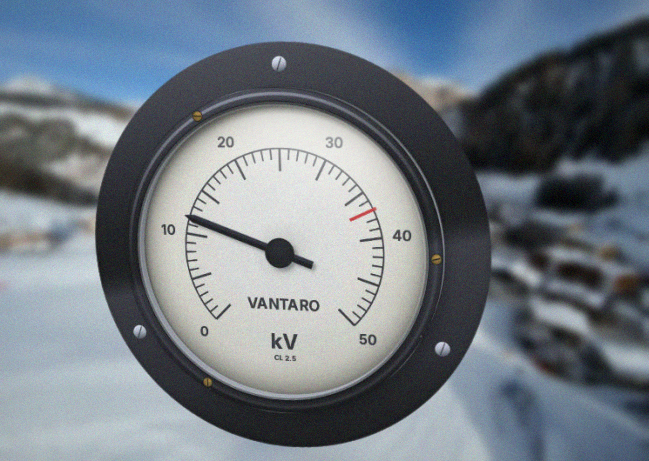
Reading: 12 kV
